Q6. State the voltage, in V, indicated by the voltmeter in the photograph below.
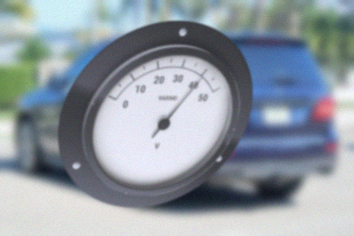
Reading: 40 V
